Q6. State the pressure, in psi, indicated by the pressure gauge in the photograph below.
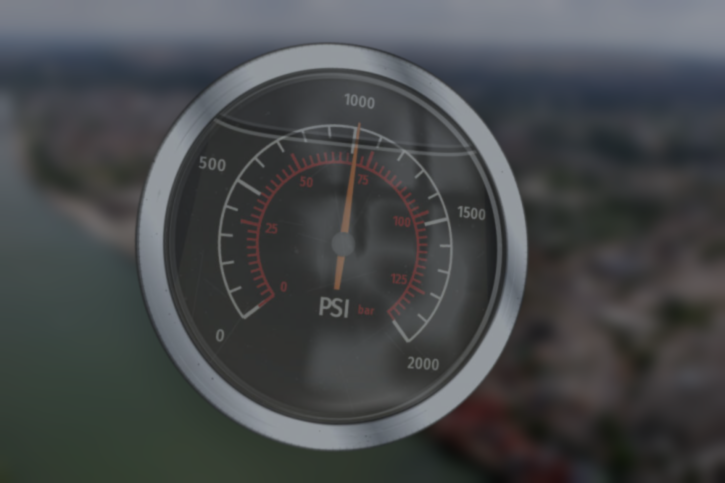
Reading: 1000 psi
